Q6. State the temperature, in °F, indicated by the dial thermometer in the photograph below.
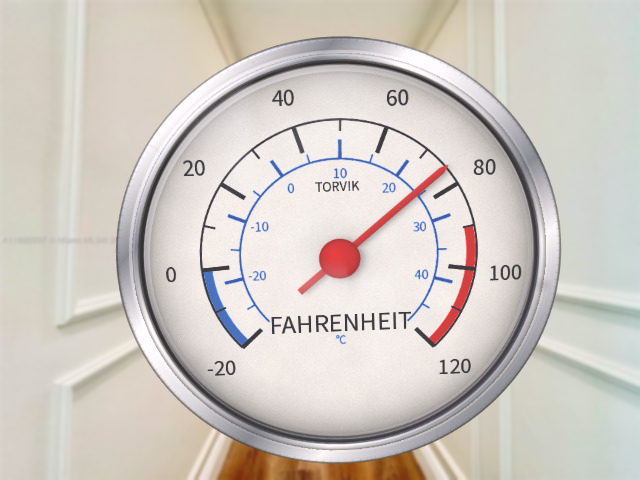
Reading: 75 °F
